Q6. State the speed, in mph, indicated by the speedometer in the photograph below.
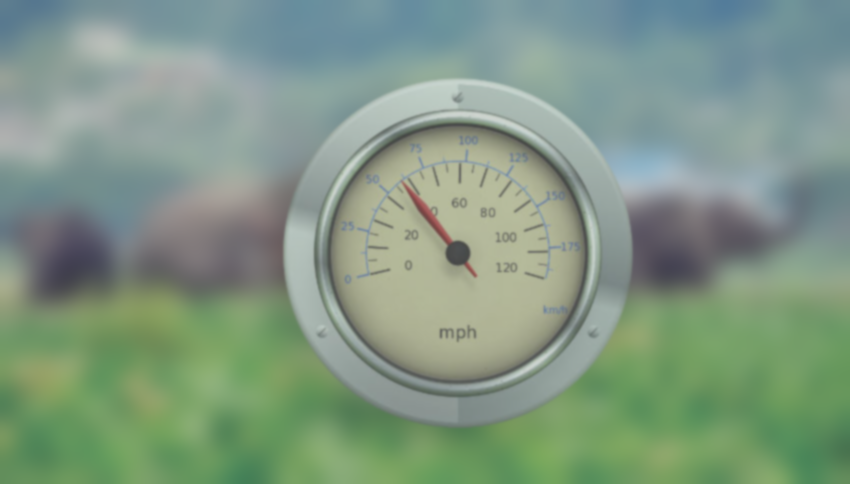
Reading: 37.5 mph
